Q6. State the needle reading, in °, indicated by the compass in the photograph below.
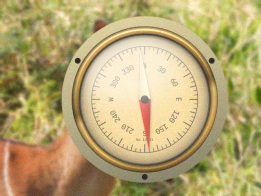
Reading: 175 °
